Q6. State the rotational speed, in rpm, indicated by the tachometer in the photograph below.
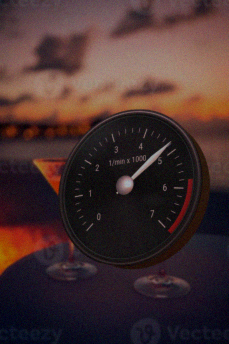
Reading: 4800 rpm
